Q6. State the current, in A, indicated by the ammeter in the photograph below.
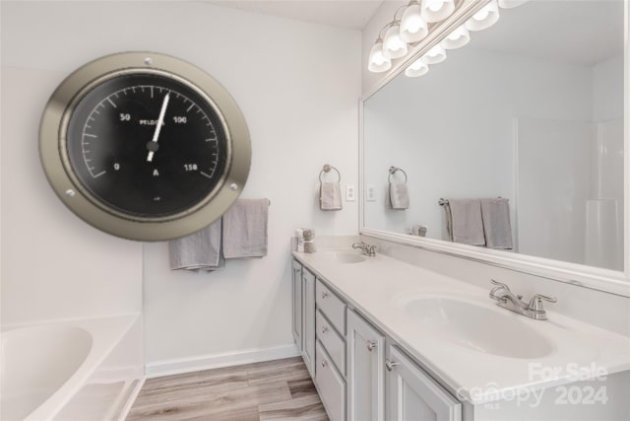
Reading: 85 A
